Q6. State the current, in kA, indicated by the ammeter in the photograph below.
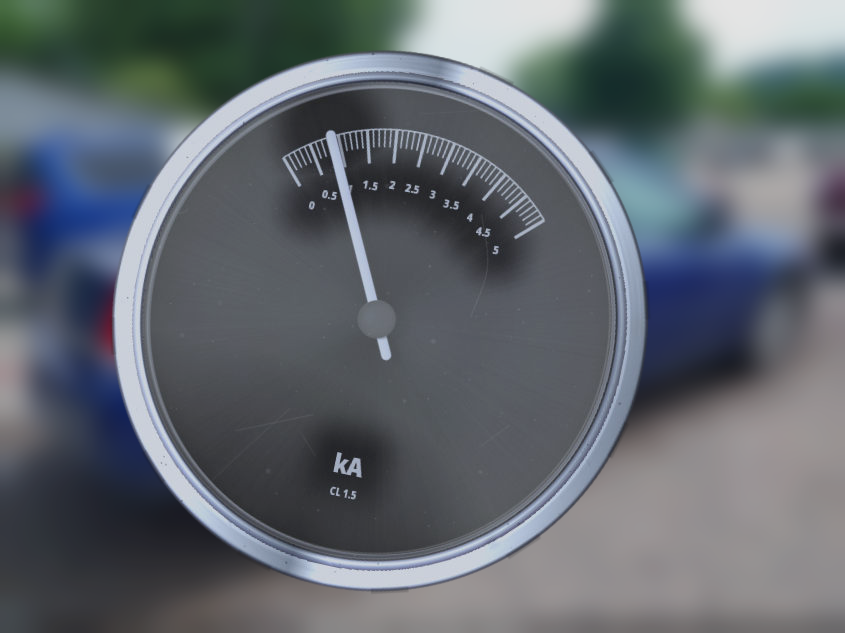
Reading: 0.9 kA
